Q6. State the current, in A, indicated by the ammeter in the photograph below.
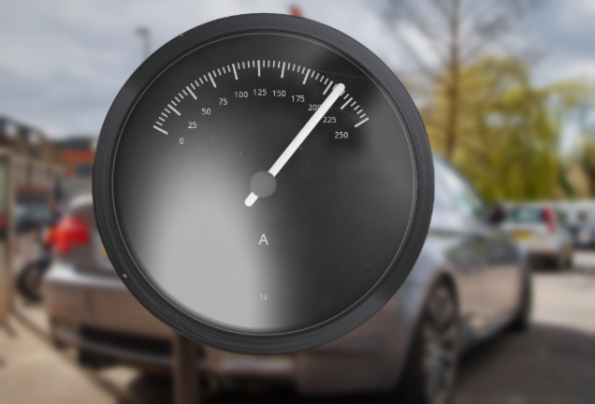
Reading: 210 A
